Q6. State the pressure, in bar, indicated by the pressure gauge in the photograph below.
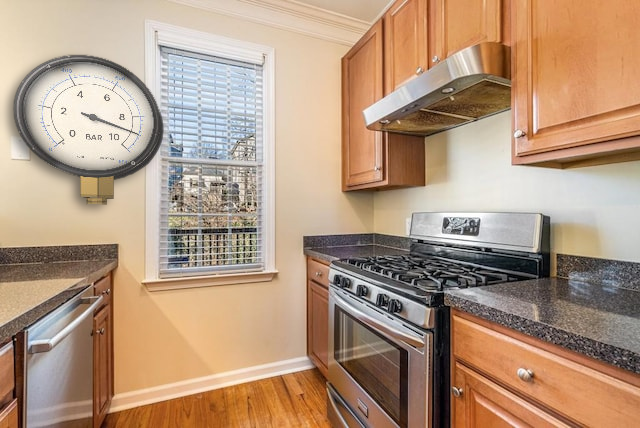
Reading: 9 bar
